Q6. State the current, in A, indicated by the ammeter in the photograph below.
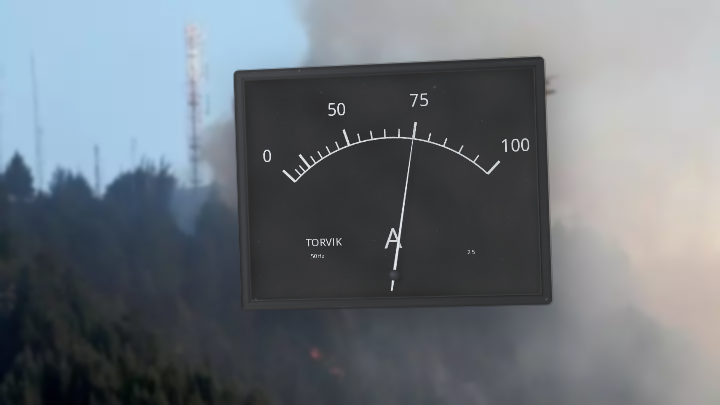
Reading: 75 A
